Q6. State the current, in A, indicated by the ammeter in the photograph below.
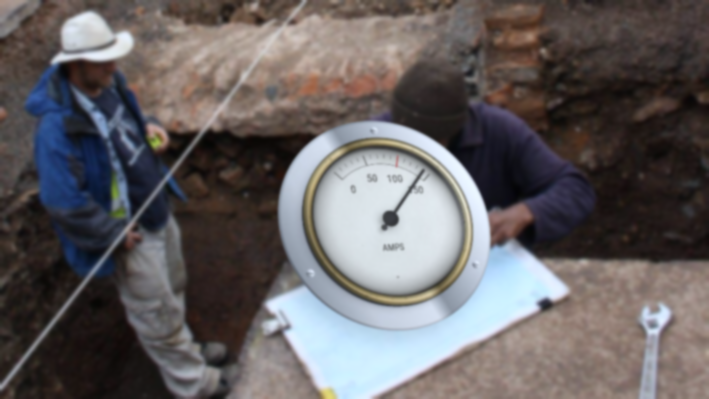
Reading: 140 A
